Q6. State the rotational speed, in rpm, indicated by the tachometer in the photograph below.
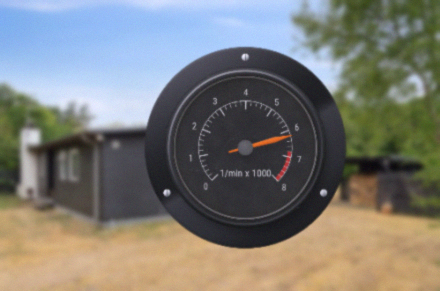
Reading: 6200 rpm
